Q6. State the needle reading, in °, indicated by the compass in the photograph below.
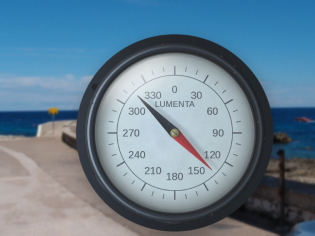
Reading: 135 °
